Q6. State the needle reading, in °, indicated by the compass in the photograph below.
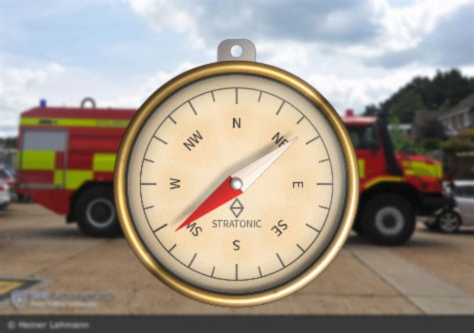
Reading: 232.5 °
